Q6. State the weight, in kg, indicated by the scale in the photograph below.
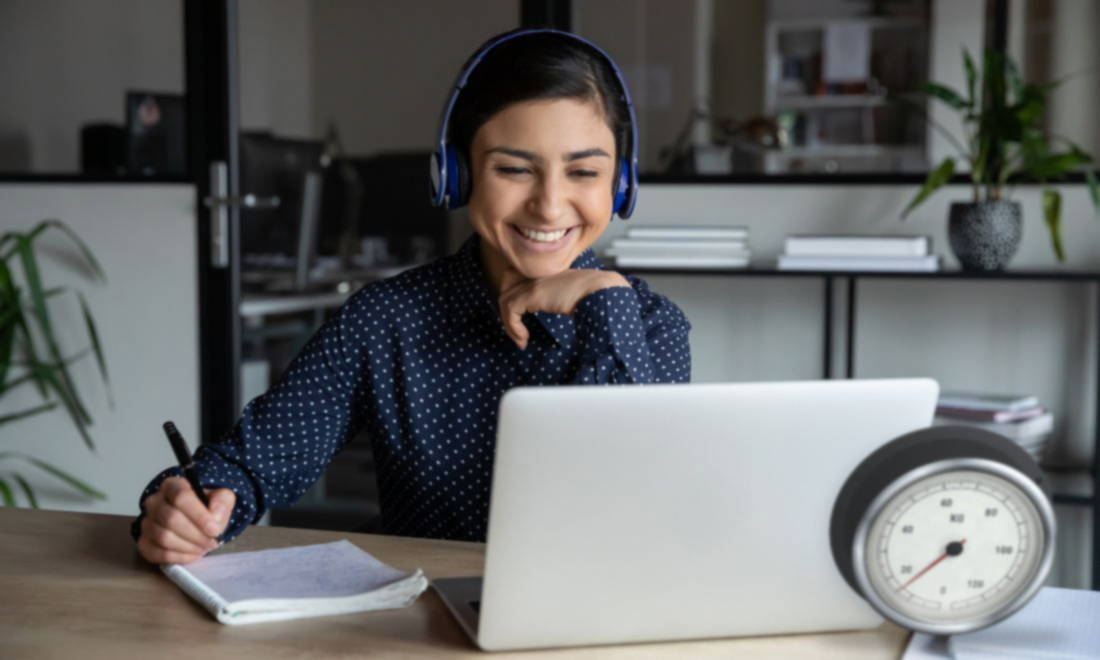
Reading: 15 kg
